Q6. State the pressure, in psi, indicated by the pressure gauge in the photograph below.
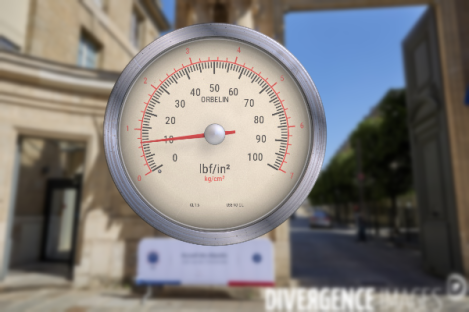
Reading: 10 psi
